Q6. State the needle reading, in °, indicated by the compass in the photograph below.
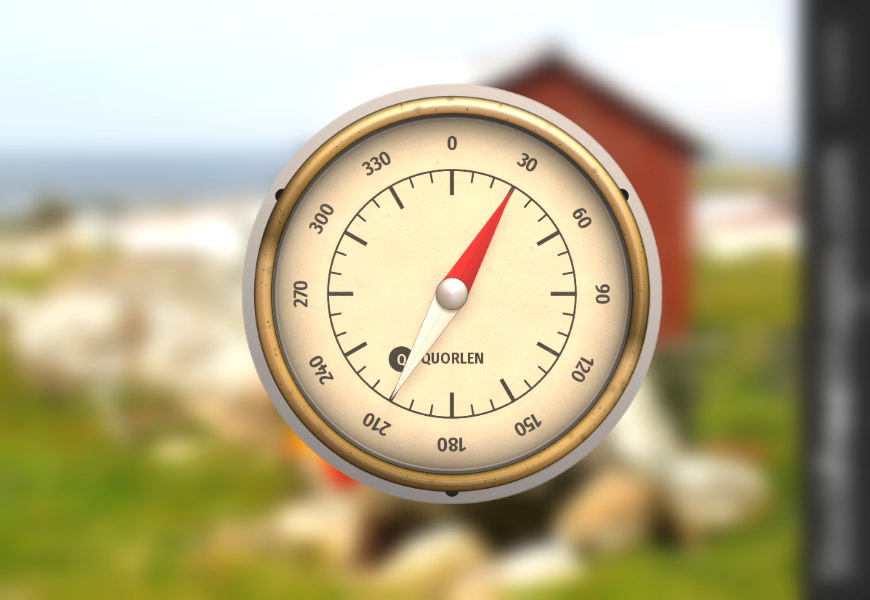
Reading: 30 °
